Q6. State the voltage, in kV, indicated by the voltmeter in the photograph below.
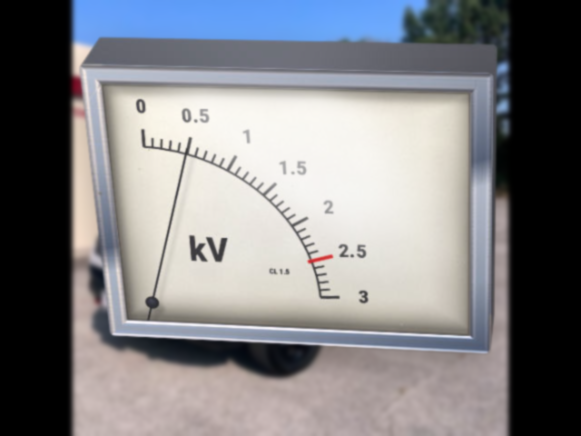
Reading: 0.5 kV
